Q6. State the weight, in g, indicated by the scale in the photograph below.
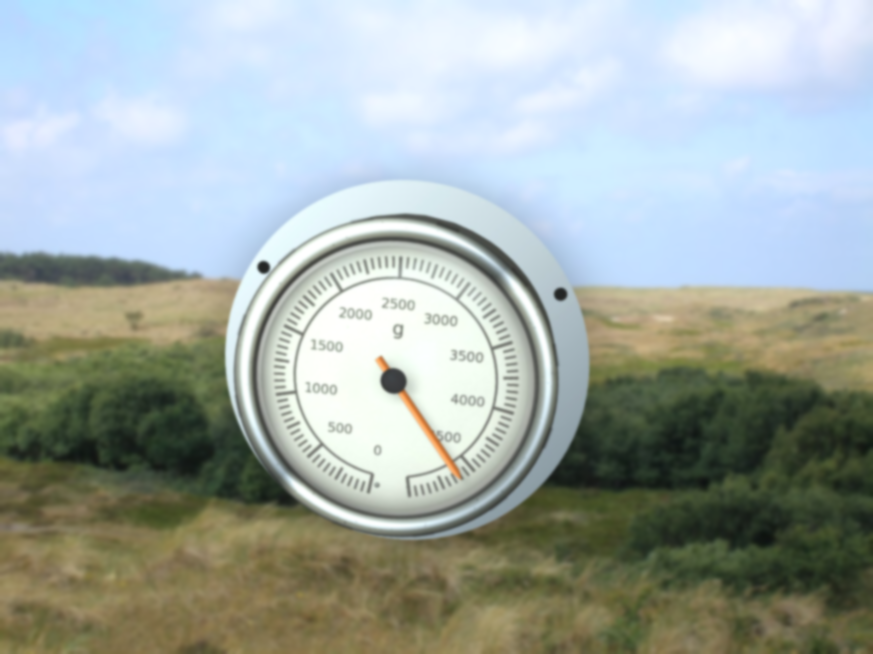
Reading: 4600 g
